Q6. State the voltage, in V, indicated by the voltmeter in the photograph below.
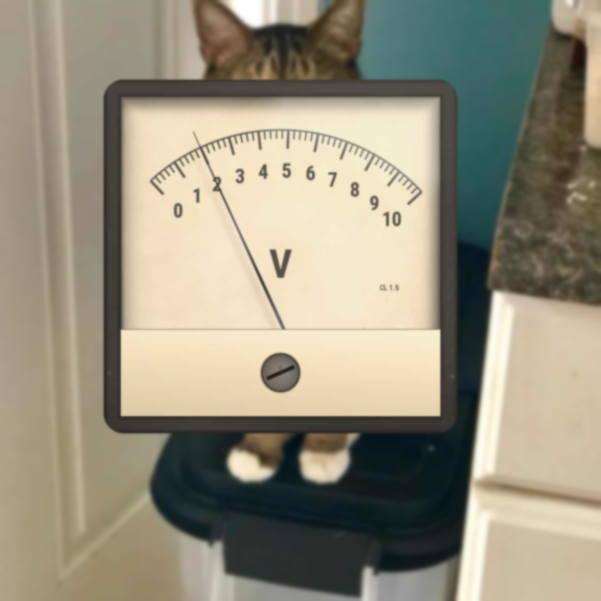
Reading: 2 V
